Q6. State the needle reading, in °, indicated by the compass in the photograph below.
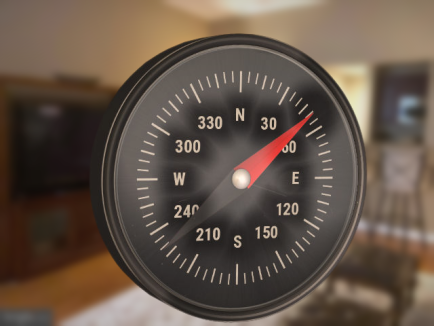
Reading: 50 °
